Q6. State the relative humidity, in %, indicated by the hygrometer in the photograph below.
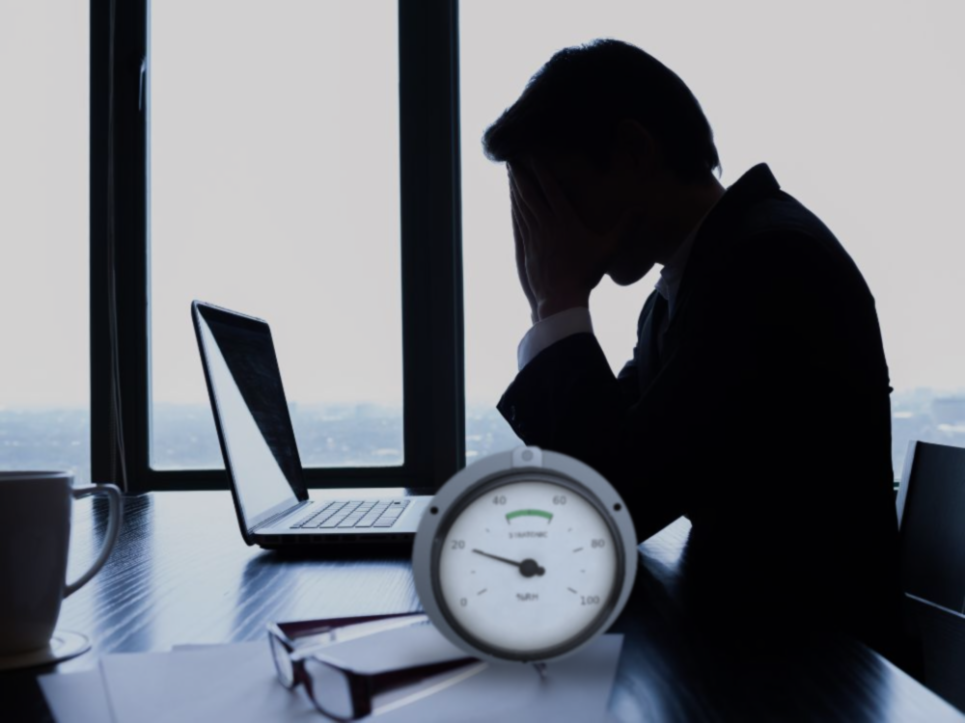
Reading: 20 %
